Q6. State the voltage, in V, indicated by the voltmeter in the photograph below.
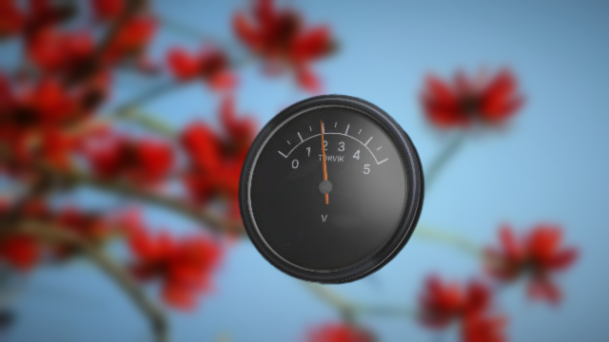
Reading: 2 V
